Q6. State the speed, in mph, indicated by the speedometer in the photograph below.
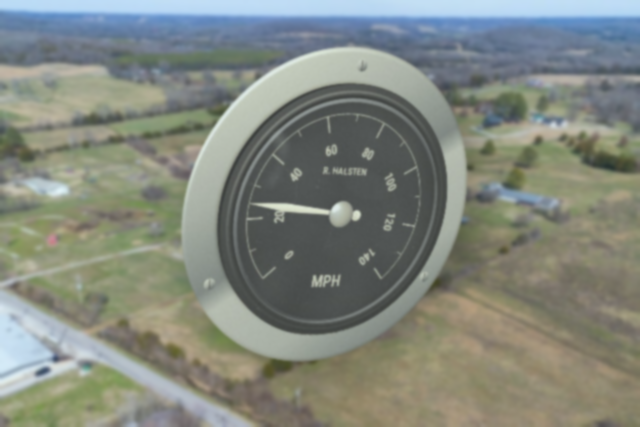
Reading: 25 mph
